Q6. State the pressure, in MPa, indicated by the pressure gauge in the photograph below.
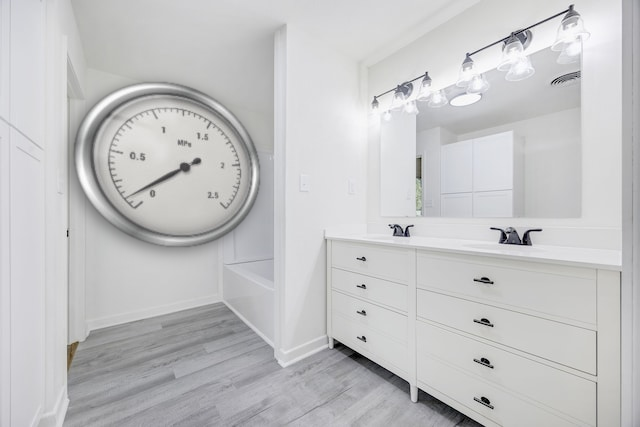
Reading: 0.1 MPa
